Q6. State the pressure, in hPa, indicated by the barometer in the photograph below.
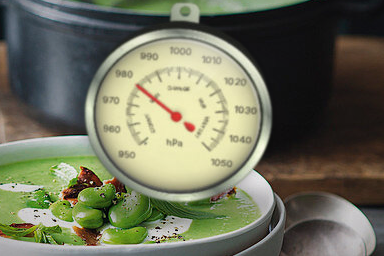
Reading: 980 hPa
